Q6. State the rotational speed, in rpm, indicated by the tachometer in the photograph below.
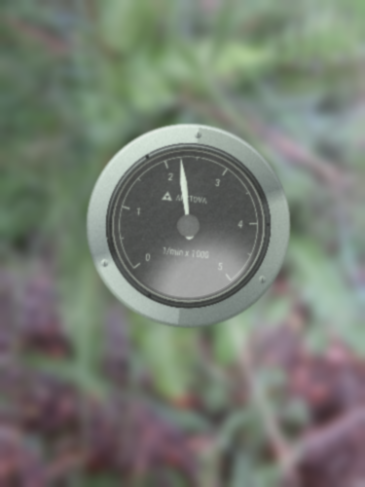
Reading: 2250 rpm
